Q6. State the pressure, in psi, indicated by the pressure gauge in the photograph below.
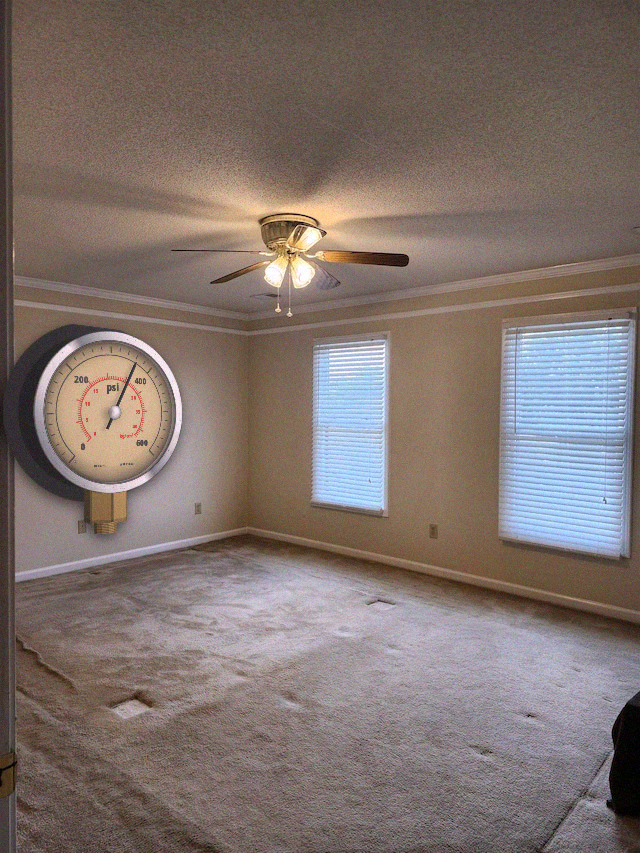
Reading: 360 psi
